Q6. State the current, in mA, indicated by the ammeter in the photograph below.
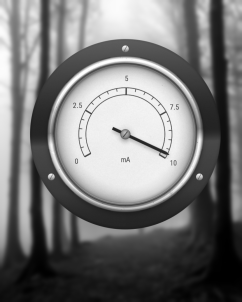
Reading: 9.75 mA
